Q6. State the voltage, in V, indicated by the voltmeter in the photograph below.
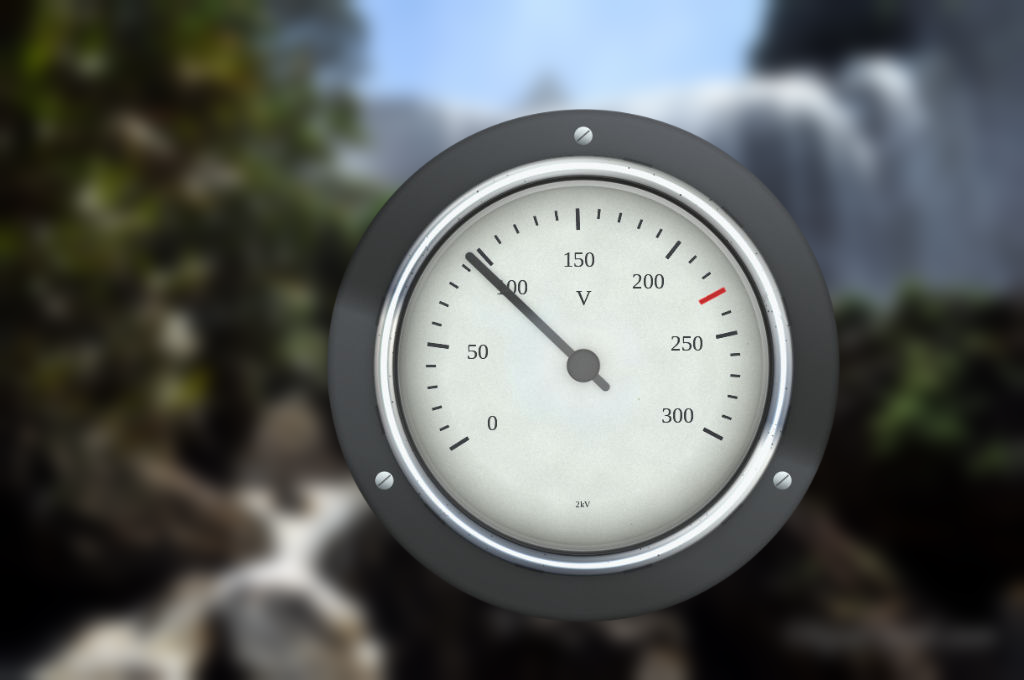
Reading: 95 V
